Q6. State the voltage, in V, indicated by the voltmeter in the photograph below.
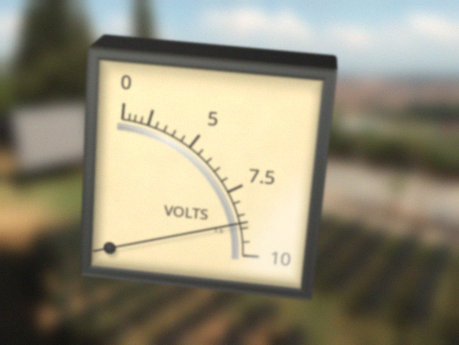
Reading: 8.75 V
